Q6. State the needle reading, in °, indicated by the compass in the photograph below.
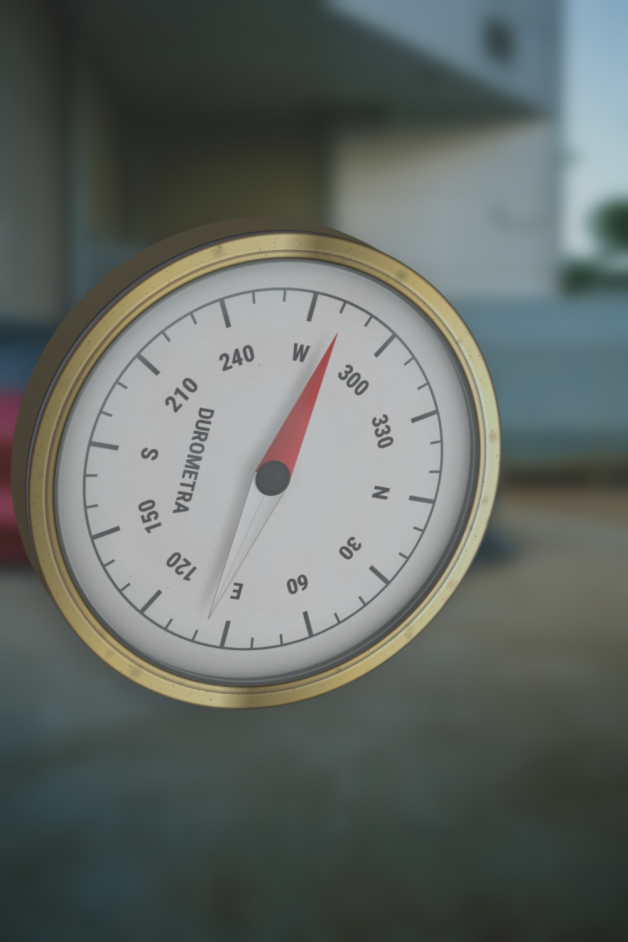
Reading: 280 °
